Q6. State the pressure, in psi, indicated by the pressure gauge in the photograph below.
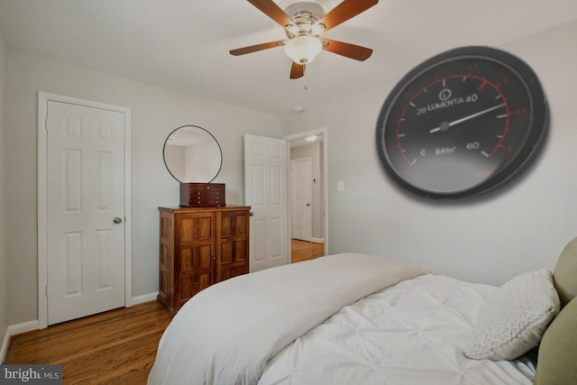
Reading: 47.5 psi
